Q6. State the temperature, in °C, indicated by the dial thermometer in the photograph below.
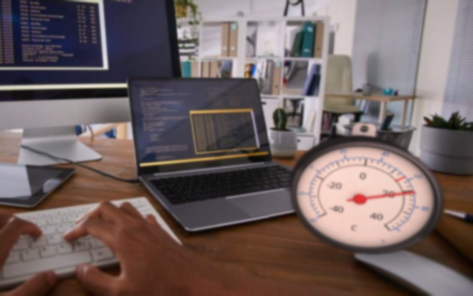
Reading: 20 °C
